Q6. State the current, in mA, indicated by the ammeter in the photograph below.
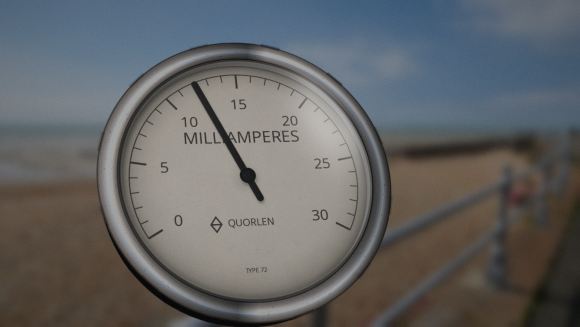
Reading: 12 mA
